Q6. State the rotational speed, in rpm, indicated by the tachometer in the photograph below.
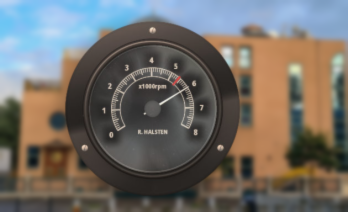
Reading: 6000 rpm
